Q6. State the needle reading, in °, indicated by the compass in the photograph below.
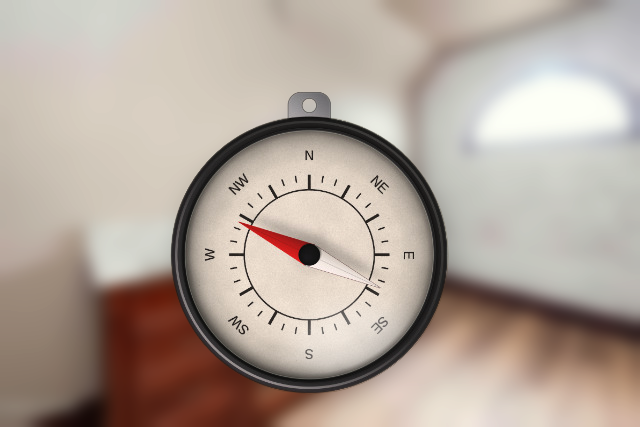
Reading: 295 °
